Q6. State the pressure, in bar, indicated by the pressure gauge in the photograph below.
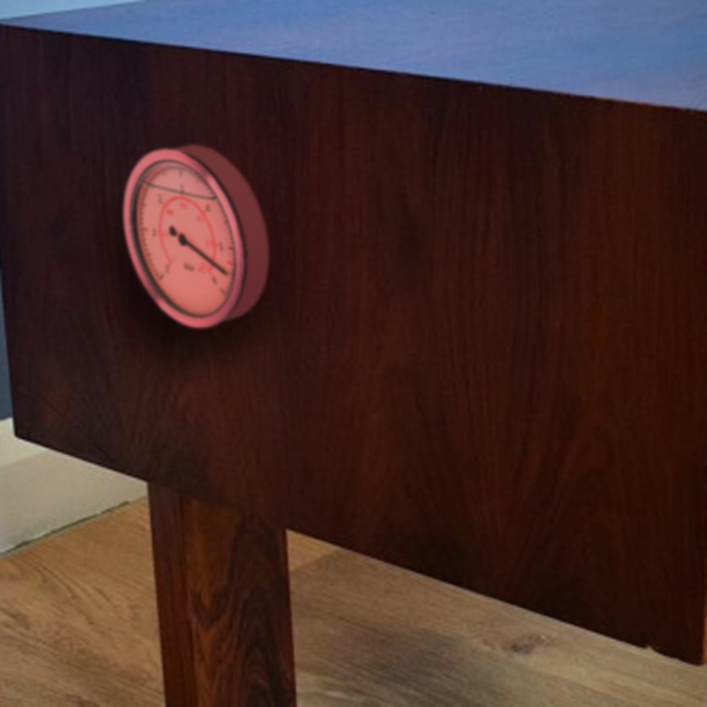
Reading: 5.5 bar
